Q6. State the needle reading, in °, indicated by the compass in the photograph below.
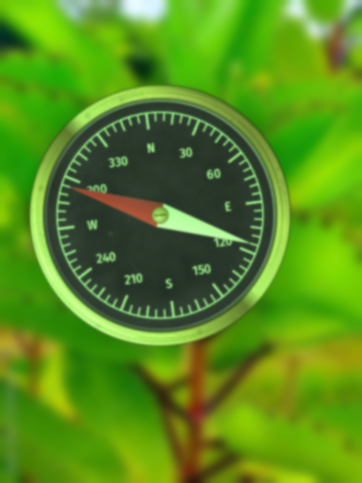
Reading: 295 °
